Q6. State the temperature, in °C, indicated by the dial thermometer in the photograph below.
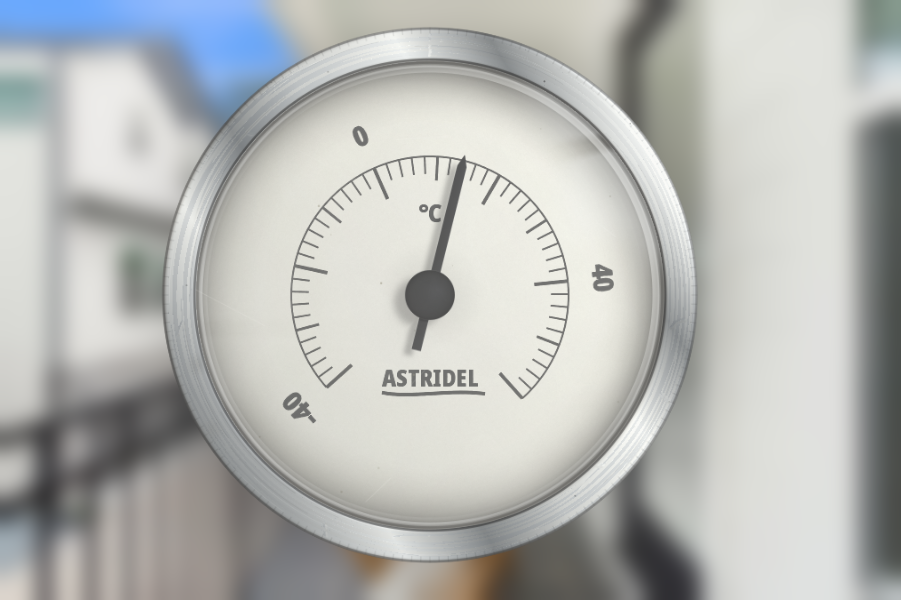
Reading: 14 °C
